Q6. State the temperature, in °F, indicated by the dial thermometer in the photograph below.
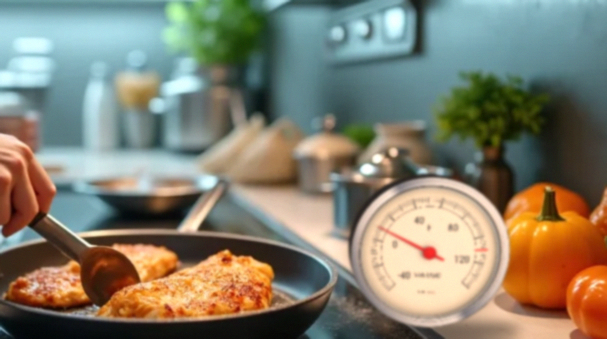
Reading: 10 °F
